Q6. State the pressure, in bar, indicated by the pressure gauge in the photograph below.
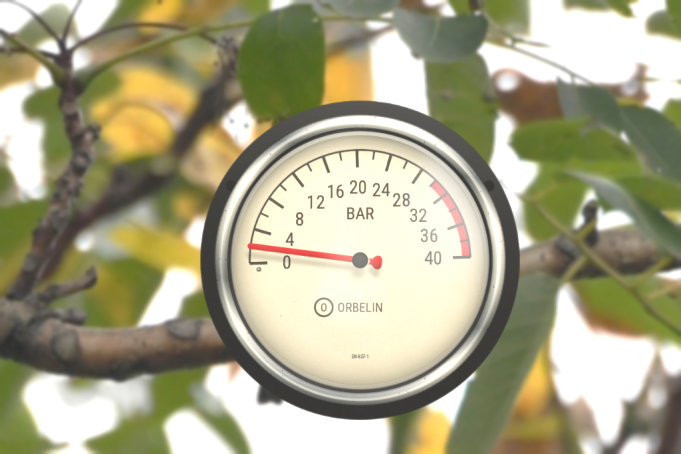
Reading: 2 bar
